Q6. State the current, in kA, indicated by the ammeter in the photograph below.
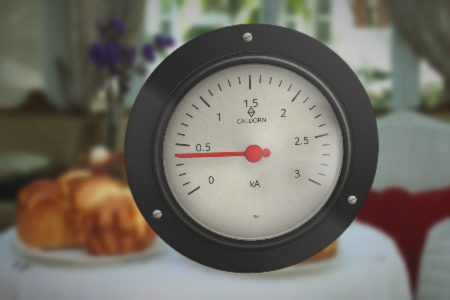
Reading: 0.4 kA
